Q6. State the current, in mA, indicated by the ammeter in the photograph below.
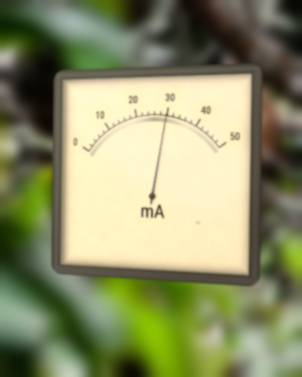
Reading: 30 mA
